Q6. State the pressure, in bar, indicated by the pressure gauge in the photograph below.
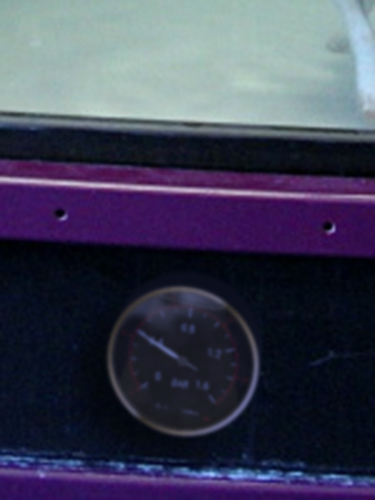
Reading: 0.4 bar
